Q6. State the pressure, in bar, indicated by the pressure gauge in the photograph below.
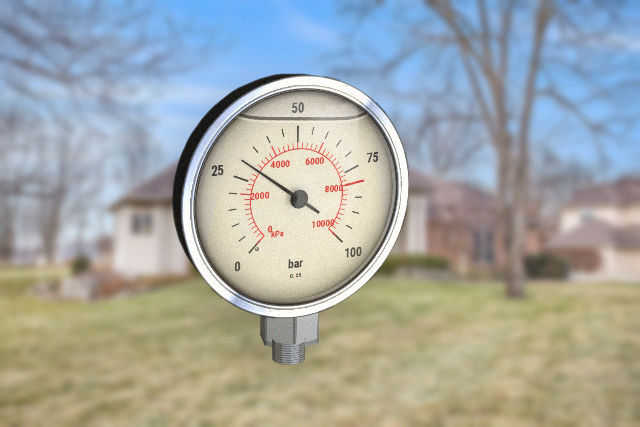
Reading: 30 bar
